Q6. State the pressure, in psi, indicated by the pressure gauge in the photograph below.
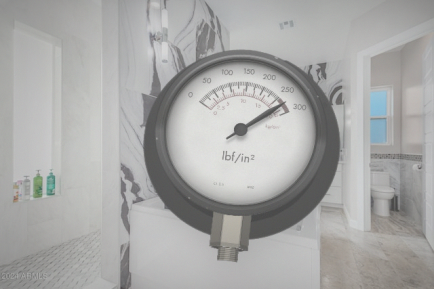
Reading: 275 psi
